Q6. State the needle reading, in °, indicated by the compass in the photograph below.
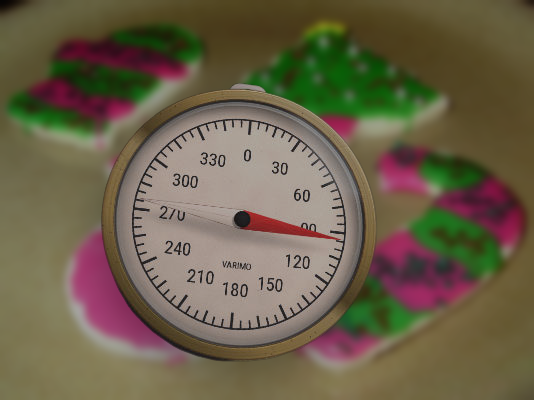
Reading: 95 °
